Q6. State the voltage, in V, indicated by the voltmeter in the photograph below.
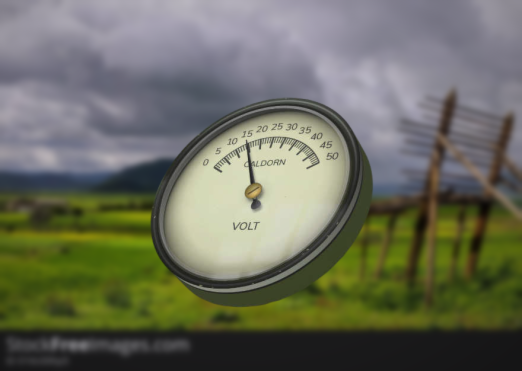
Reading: 15 V
